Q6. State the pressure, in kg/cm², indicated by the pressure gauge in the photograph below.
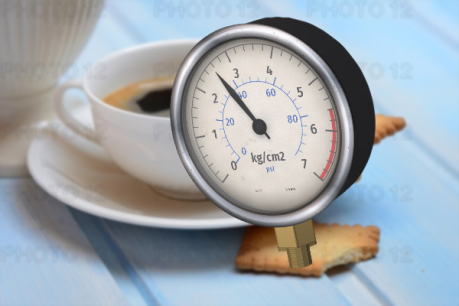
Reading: 2.6 kg/cm²
